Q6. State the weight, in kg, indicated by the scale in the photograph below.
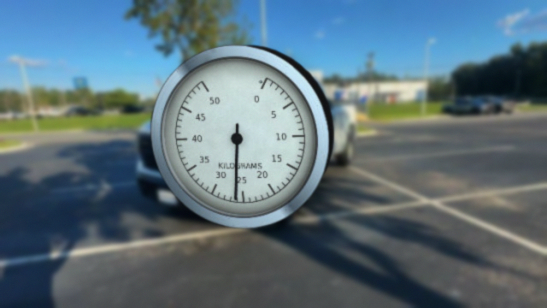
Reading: 26 kg
